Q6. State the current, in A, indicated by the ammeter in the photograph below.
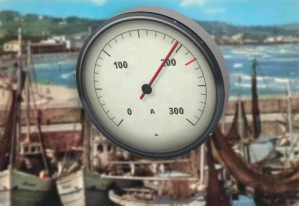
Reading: 195 A
